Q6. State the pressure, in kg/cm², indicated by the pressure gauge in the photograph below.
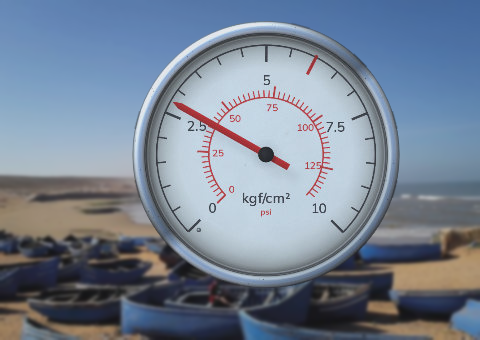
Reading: 2.75 kg/cm²
